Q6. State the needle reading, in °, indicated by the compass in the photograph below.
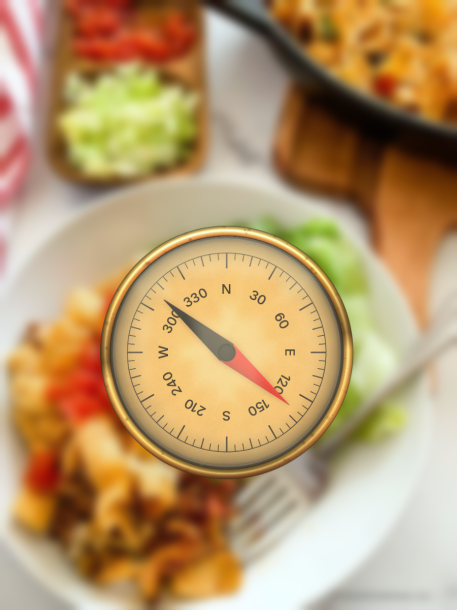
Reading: 130 °
